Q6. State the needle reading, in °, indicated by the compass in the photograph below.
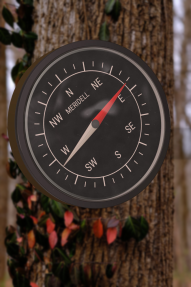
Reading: 80 °
